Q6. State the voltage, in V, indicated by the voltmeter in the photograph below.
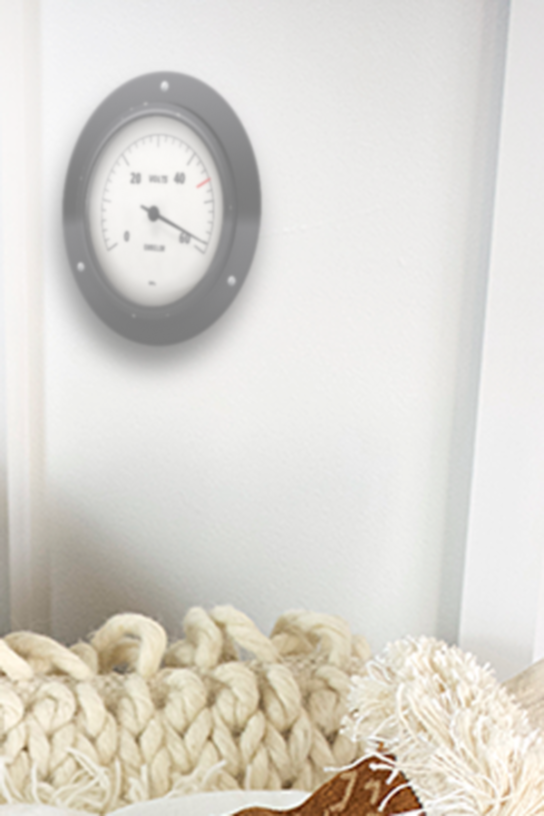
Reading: 58 V
